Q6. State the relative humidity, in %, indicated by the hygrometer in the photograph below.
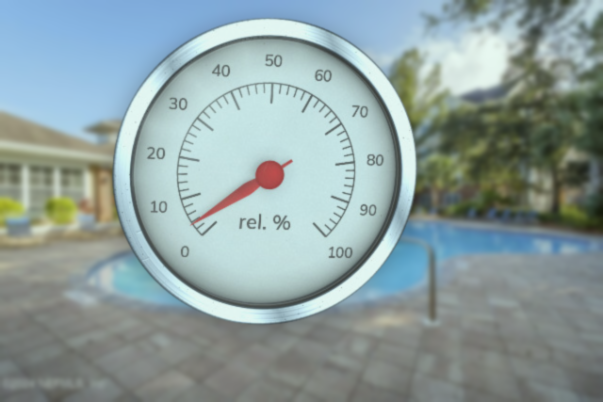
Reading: 4 %
